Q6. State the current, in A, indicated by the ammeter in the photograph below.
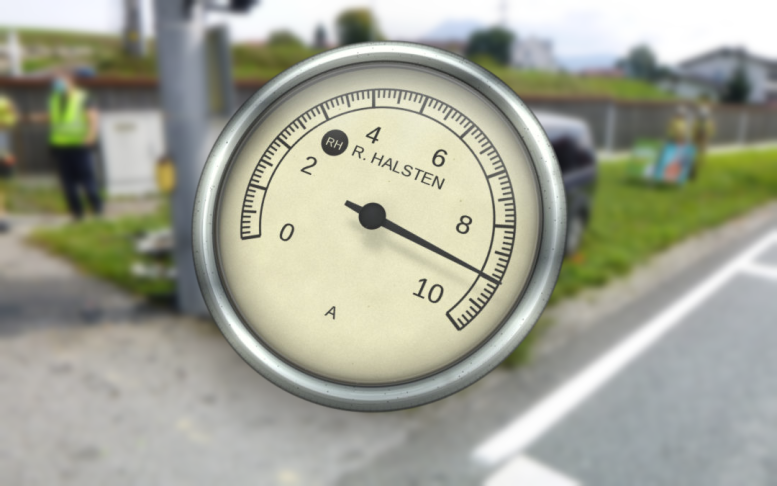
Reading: 9 A
